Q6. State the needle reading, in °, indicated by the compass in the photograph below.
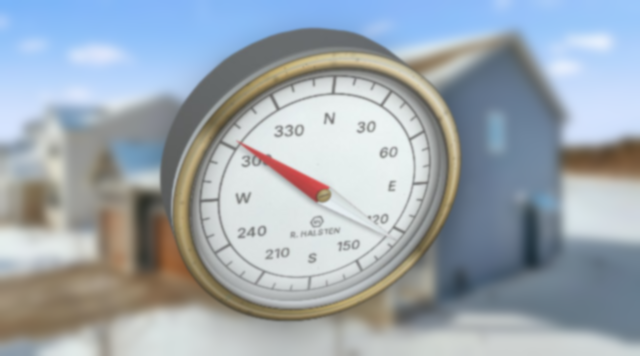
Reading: 305 °
